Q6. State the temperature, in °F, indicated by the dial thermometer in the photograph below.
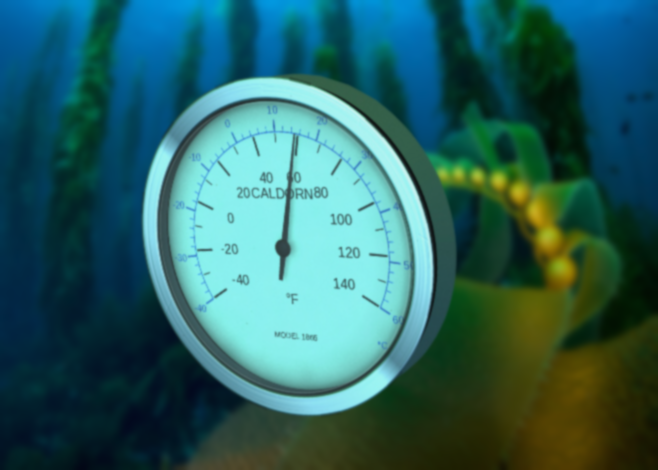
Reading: 60 °F
